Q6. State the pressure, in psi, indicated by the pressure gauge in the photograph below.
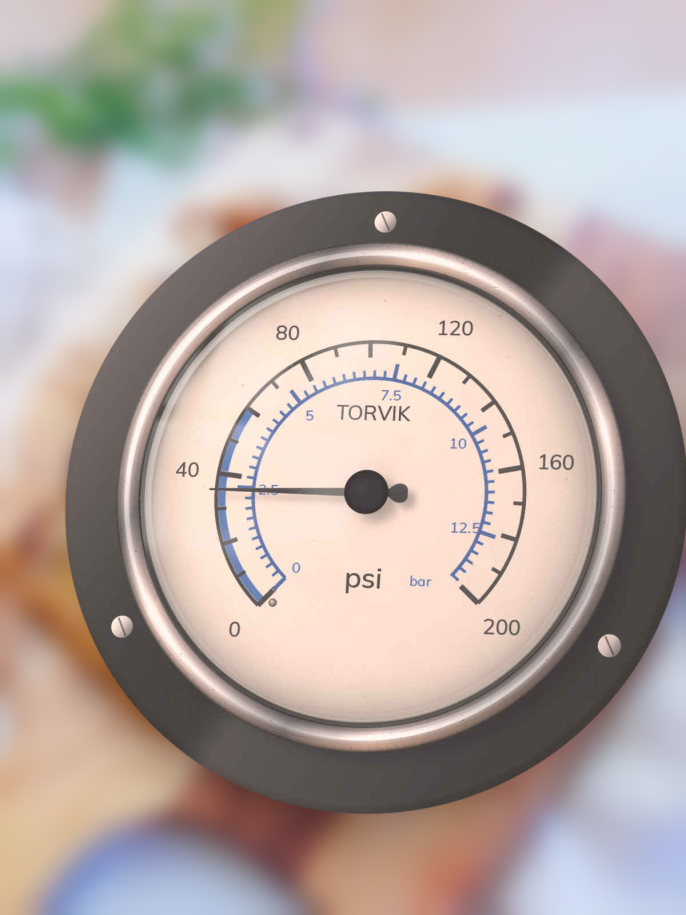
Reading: 35 psi
